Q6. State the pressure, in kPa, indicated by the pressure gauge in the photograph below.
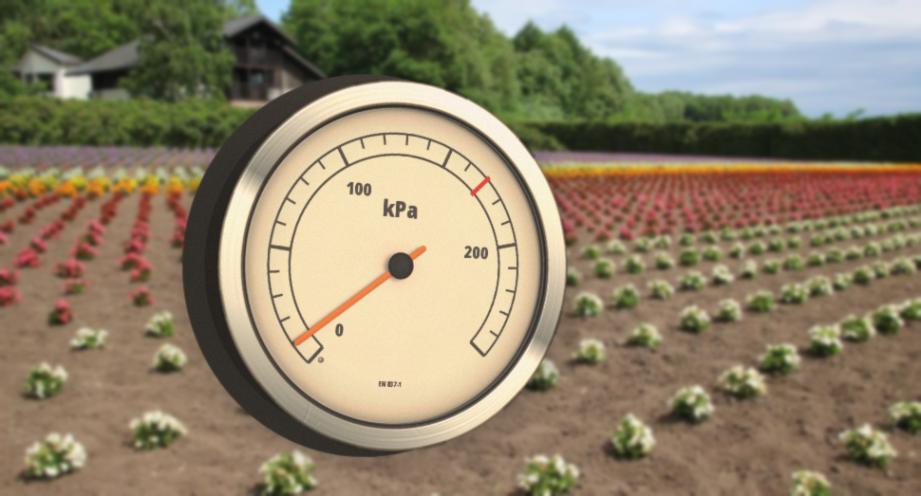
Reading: 10 kPa
